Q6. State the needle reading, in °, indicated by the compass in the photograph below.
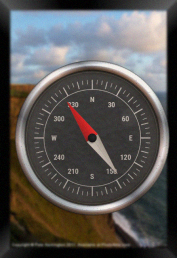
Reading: 325 °
